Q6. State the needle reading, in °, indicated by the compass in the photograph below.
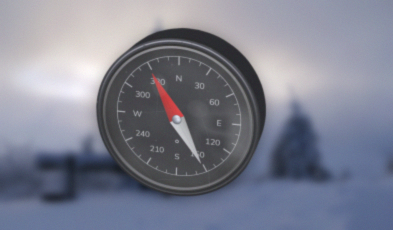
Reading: 330 °
